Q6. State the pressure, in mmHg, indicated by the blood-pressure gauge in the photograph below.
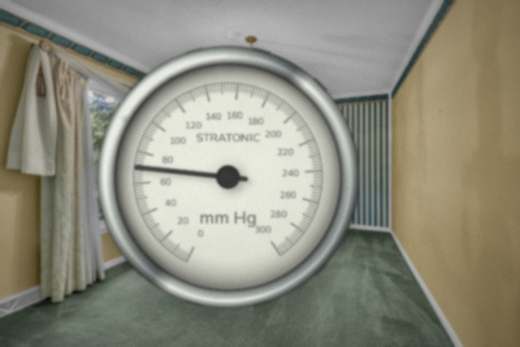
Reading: 70 mmHg
